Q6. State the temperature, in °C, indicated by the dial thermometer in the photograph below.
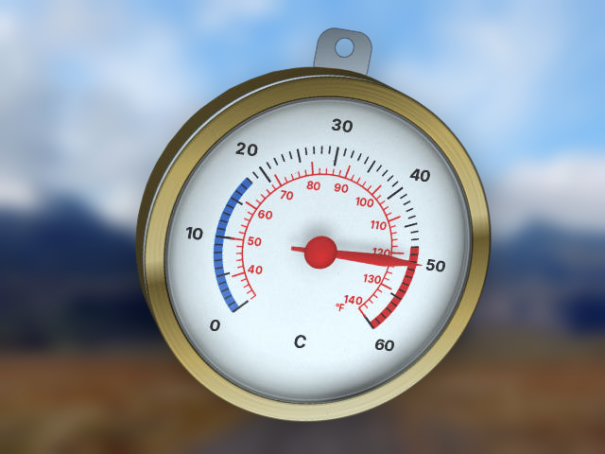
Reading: 50 °C
